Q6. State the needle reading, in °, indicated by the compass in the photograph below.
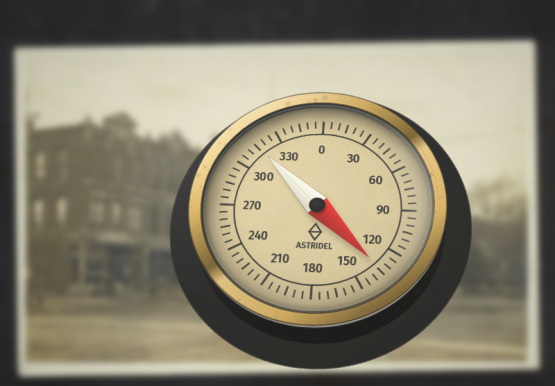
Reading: 135 °
